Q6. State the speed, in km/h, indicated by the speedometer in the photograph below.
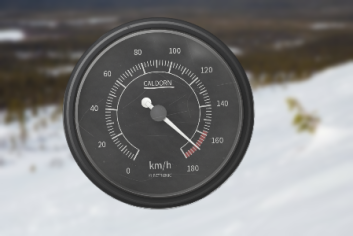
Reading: 170 km/h
